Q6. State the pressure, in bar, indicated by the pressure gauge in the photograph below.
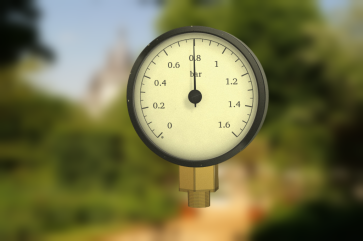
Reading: 0.8 bar
